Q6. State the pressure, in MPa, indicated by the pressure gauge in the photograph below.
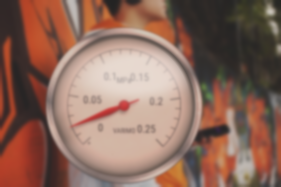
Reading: 0.02 MPa
